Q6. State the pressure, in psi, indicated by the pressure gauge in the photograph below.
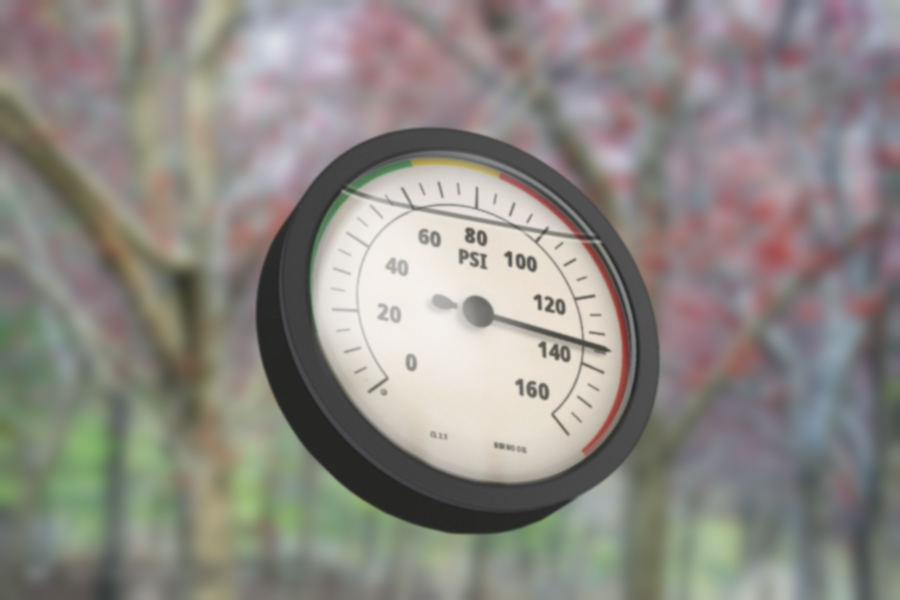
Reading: 135 psi
